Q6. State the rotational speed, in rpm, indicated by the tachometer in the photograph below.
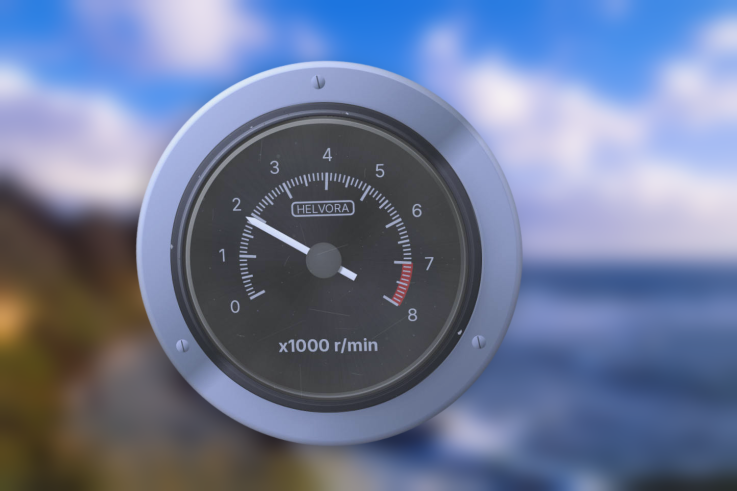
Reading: 1900 rpm
